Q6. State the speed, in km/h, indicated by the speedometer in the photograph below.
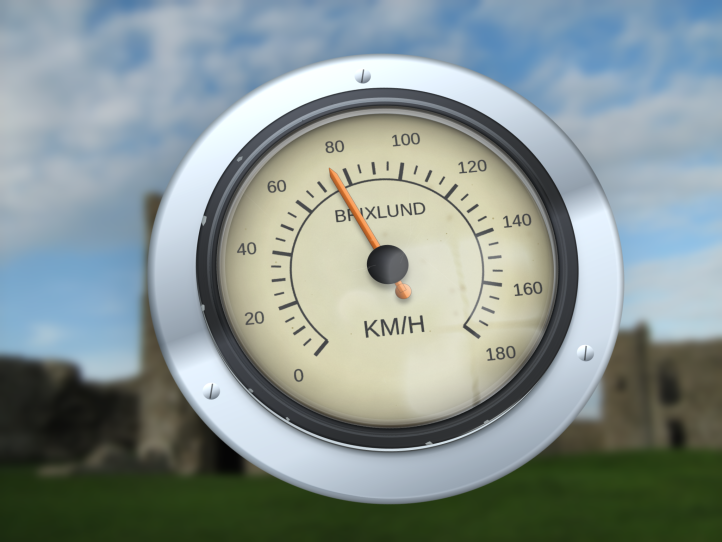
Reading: 75 km/h
